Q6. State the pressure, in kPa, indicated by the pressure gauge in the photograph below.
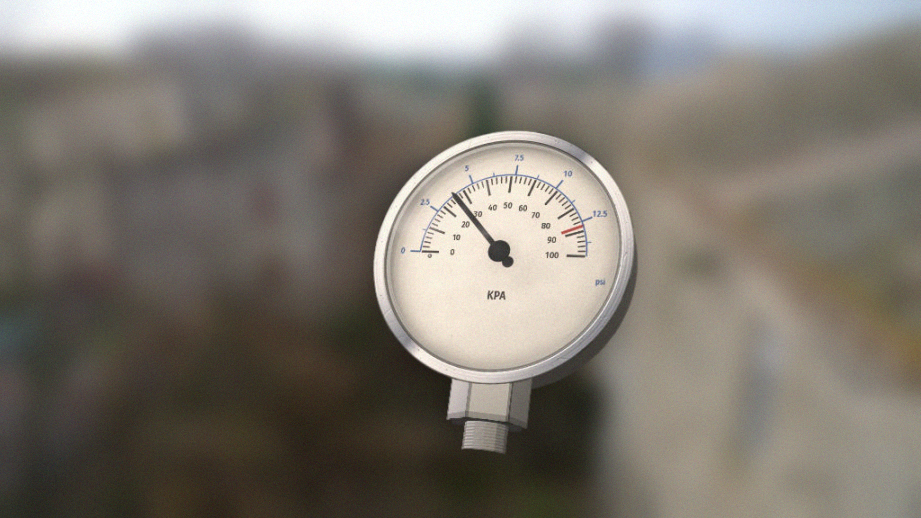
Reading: 26 kPa
